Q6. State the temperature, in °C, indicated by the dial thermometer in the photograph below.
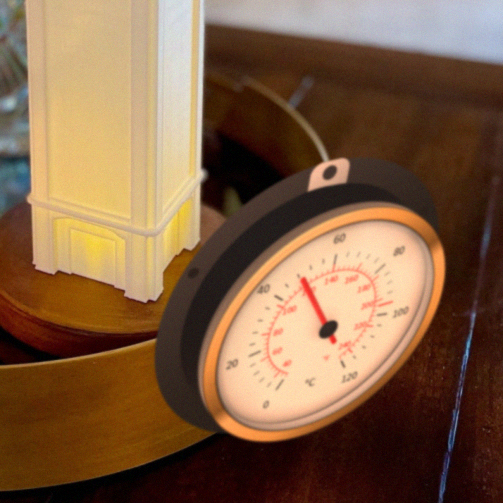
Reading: 48 °C
